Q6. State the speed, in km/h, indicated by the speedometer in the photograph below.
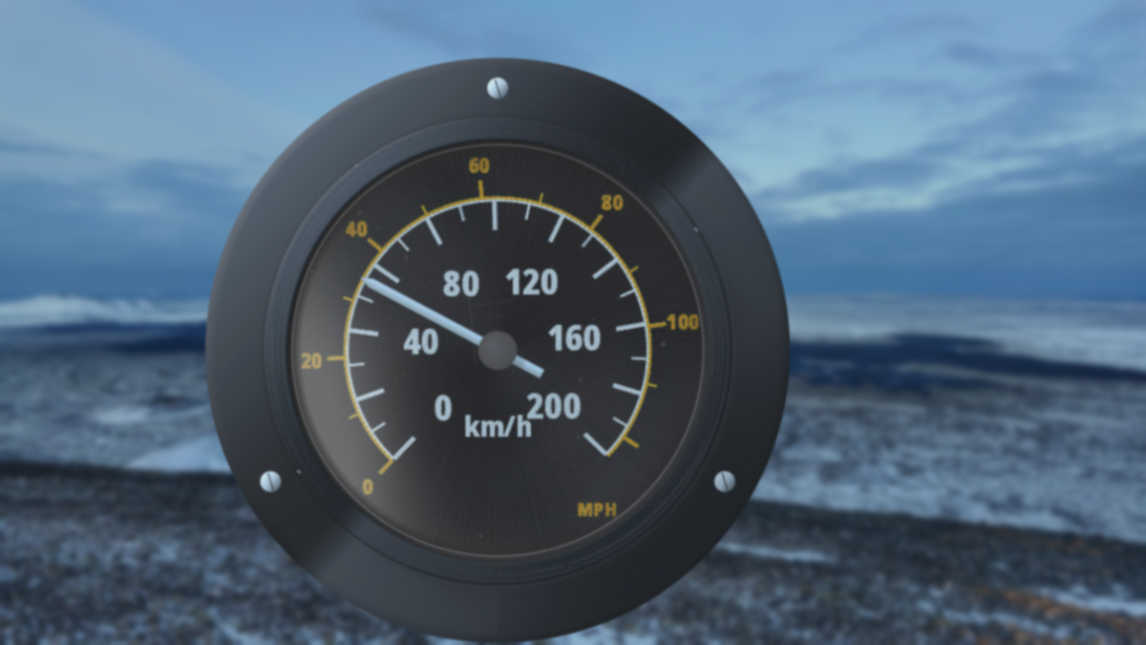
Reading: 55 km/h
